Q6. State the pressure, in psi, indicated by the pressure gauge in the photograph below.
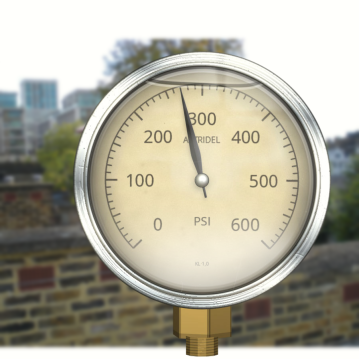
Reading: 270 psi
